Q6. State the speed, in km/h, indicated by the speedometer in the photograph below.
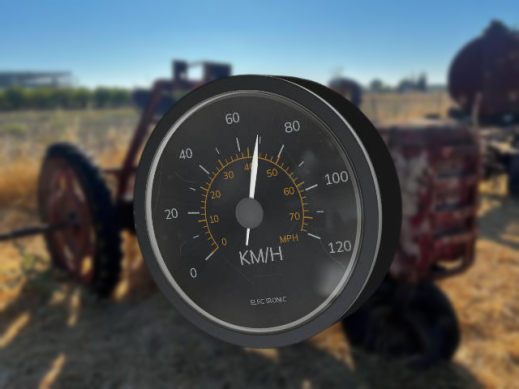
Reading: 70 km/h
